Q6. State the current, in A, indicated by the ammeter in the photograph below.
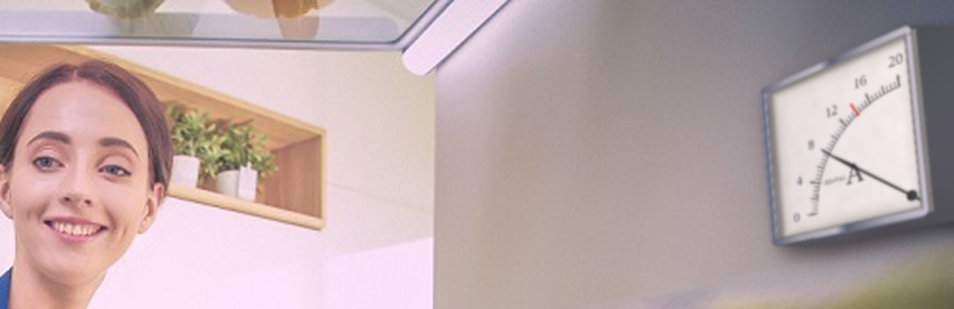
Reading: 8 A
